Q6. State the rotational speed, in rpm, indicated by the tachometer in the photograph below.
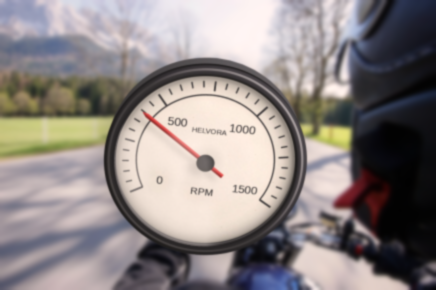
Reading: 400 rpm
